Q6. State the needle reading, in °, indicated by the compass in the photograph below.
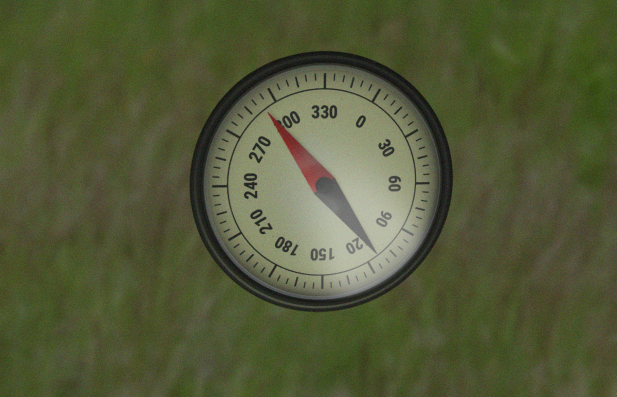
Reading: 292.5 °
